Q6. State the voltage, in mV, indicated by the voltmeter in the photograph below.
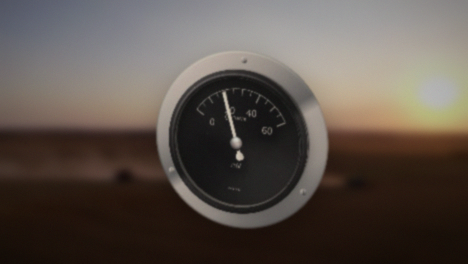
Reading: 20 mV
